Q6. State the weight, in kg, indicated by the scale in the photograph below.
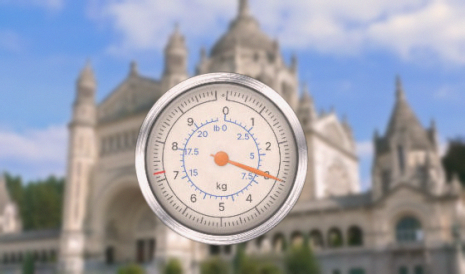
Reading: 3 kg
